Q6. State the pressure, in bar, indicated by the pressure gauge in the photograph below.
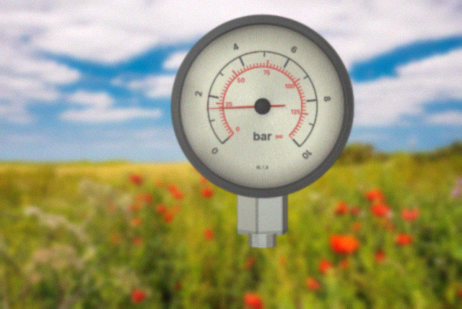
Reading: 1.5 bar
